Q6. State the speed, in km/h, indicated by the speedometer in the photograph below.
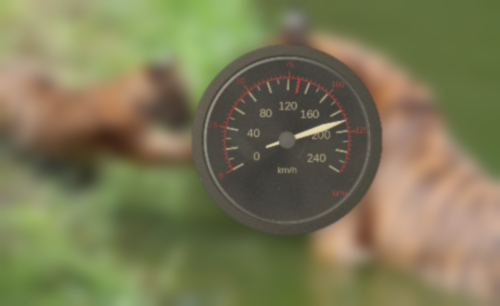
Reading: 190 km/h
